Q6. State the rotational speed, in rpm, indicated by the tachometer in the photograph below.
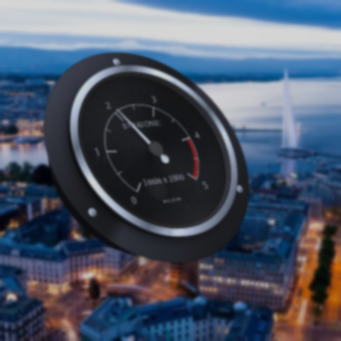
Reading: 2000 rpm
